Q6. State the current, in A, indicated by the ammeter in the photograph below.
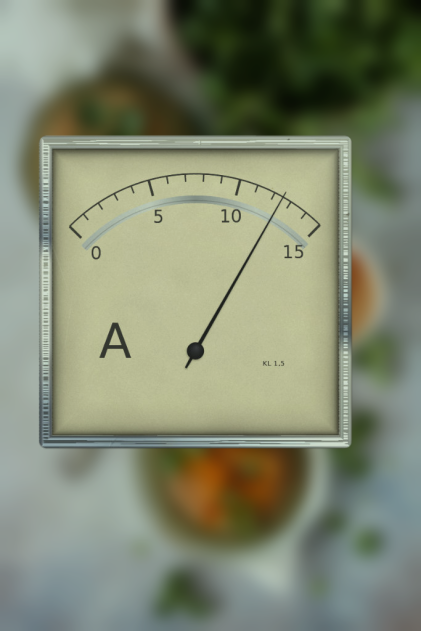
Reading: 12.5 A
